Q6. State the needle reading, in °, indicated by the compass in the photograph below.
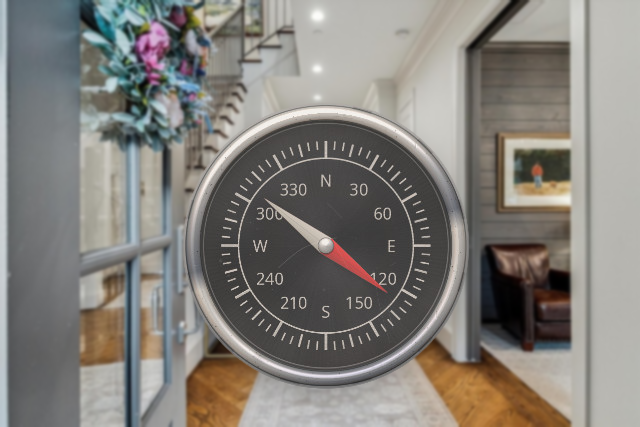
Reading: 127.5 °
